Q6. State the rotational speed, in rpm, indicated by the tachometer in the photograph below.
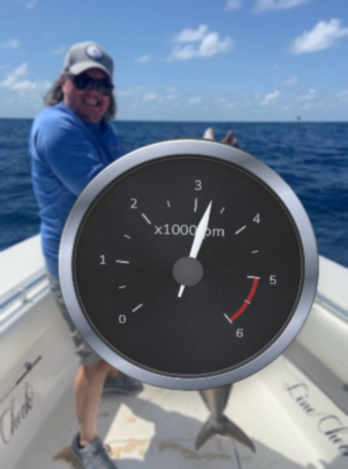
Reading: 3250 rpm
